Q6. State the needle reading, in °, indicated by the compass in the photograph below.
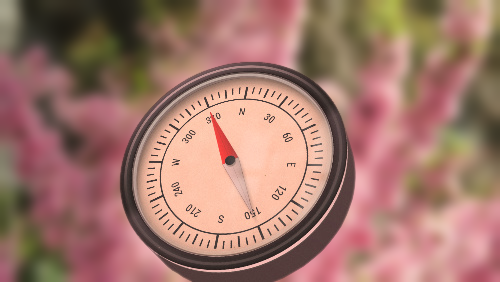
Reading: 330 °
